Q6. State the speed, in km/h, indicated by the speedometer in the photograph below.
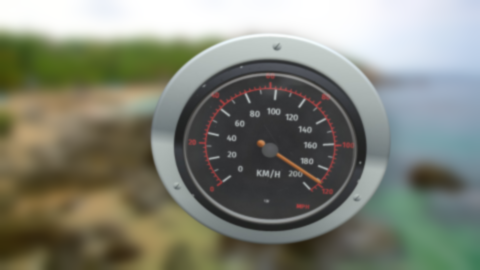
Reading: 190 km/h
